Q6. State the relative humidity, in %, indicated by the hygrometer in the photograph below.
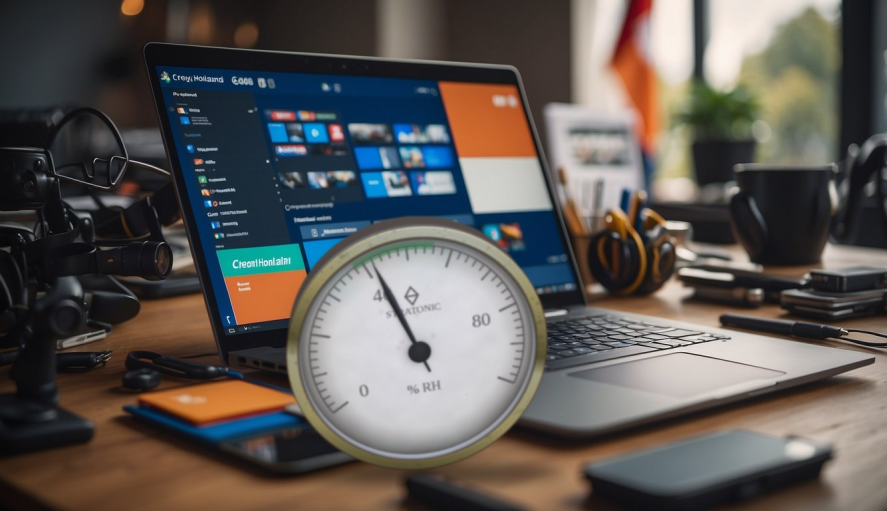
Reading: 42 %
